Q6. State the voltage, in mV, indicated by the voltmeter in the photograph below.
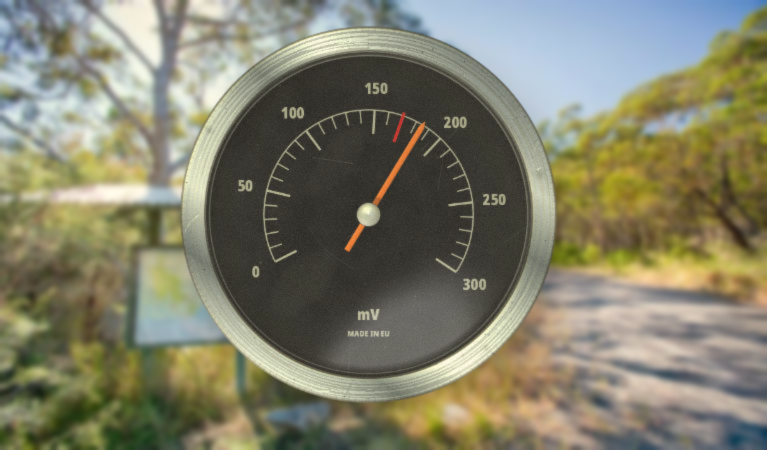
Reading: 185 mV
